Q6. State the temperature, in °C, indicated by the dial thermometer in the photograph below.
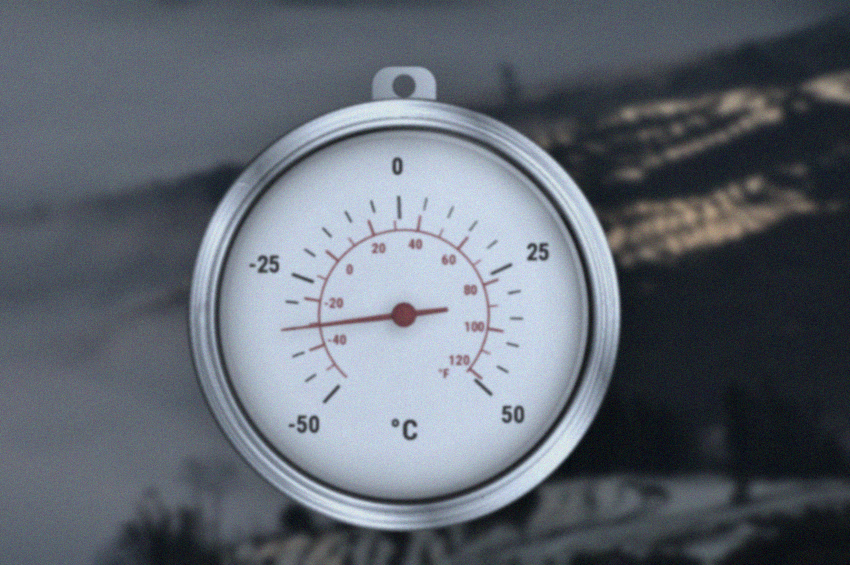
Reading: -35 °C
